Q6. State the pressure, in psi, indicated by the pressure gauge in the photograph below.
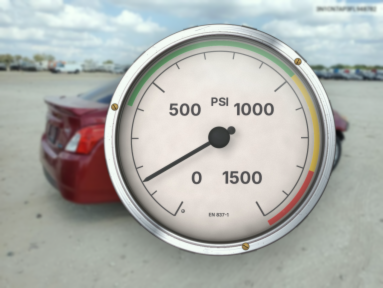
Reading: 150 psi
